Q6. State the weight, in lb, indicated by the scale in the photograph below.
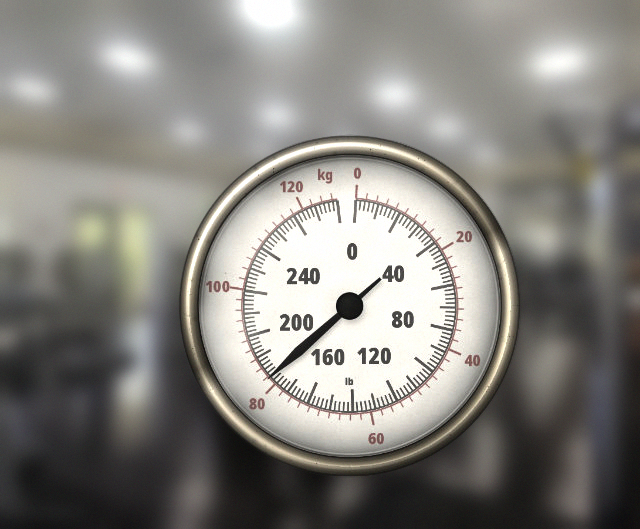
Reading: 180 lb
